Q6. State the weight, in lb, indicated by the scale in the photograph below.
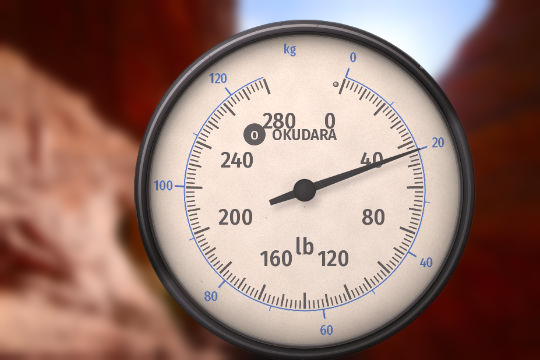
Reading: 44 lb
